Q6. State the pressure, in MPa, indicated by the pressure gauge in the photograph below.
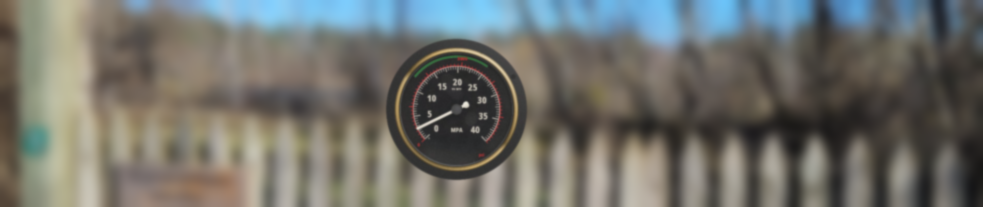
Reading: 2.5 MPa
